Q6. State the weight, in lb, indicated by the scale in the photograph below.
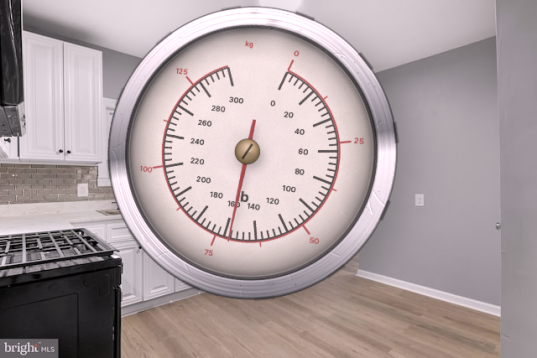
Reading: 156 lb
